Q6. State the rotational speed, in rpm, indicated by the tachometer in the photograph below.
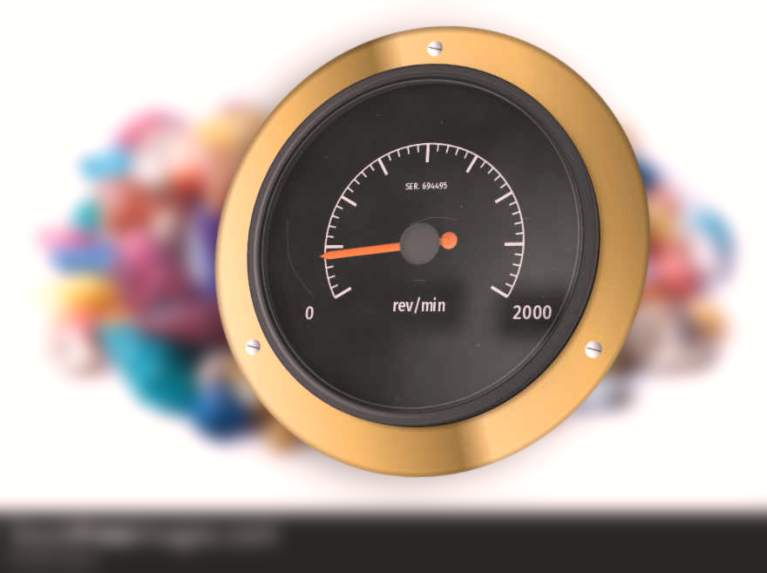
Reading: 200 rpm
